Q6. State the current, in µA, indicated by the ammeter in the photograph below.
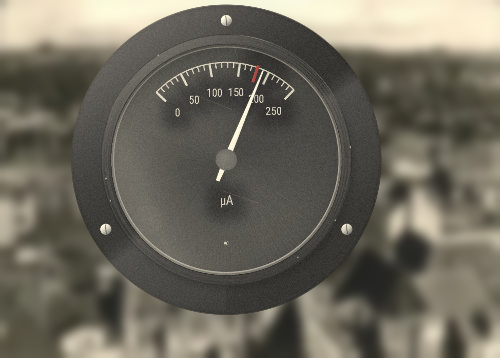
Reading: 190 µA
